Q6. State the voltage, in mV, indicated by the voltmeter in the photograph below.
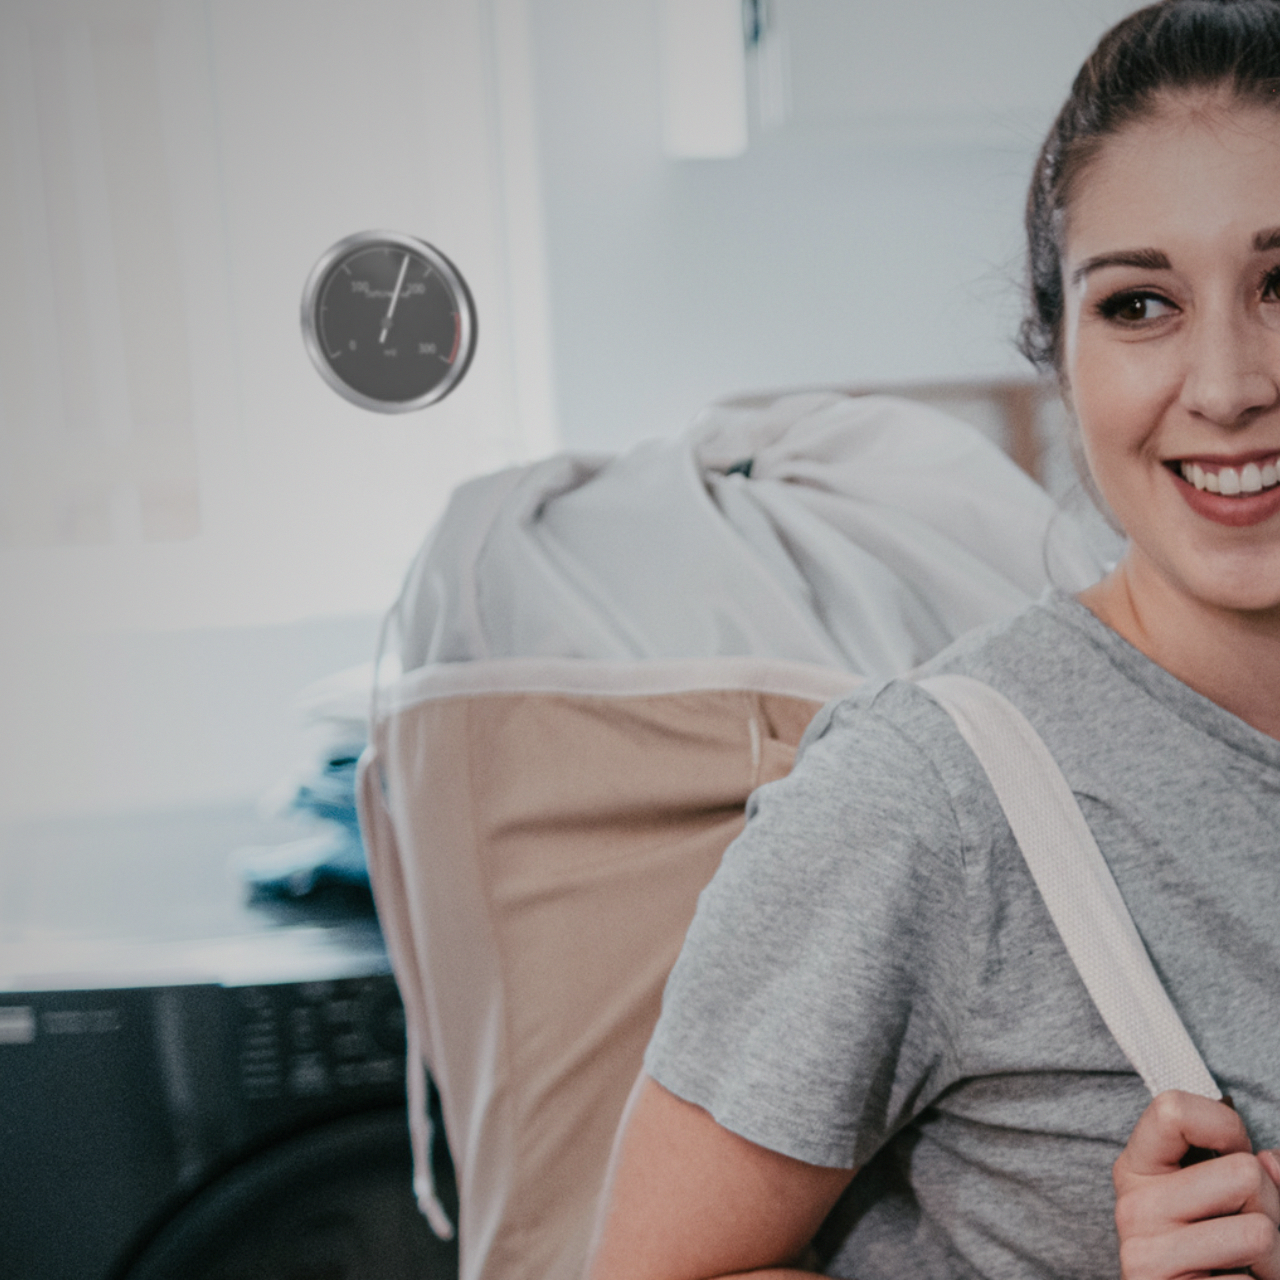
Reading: 175 mV
